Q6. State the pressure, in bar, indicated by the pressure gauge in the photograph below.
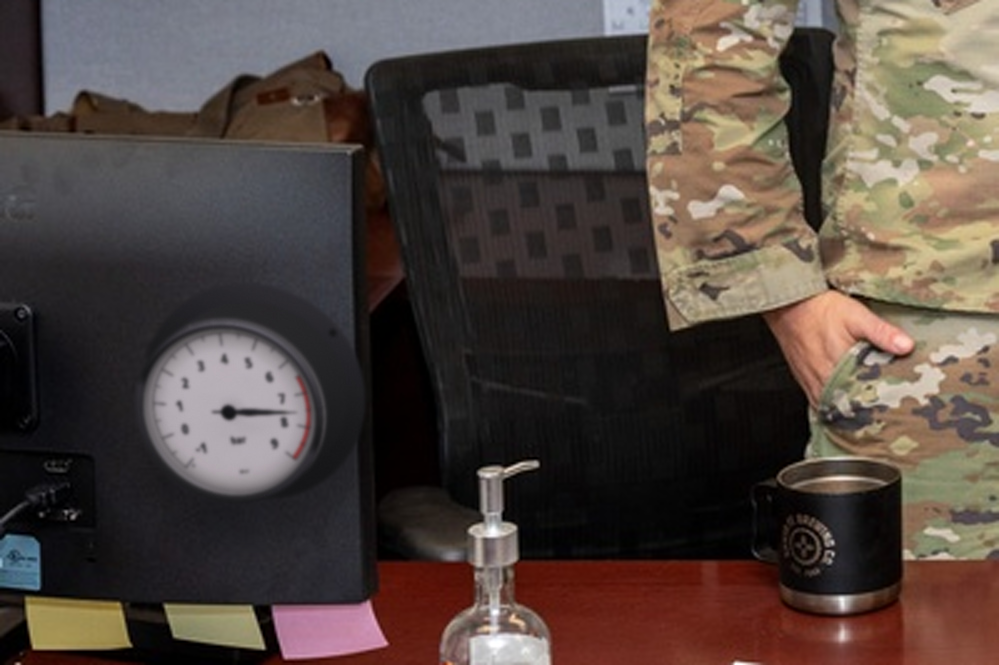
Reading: 7.5 bar
